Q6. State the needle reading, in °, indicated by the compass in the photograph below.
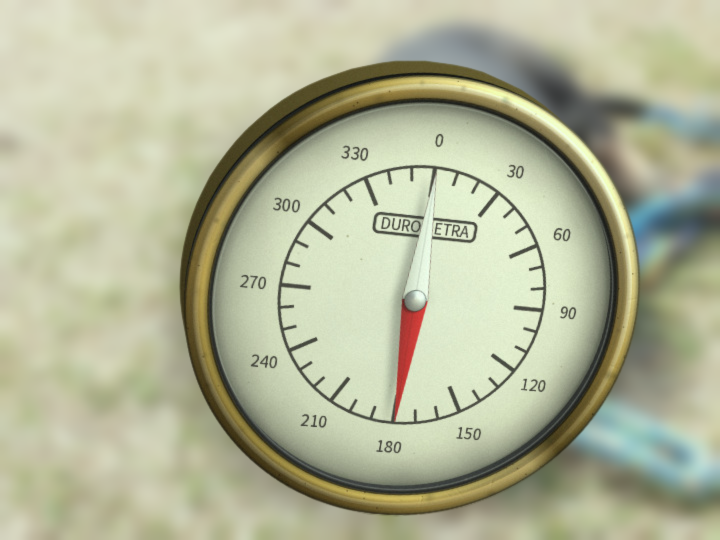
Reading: 180 °
